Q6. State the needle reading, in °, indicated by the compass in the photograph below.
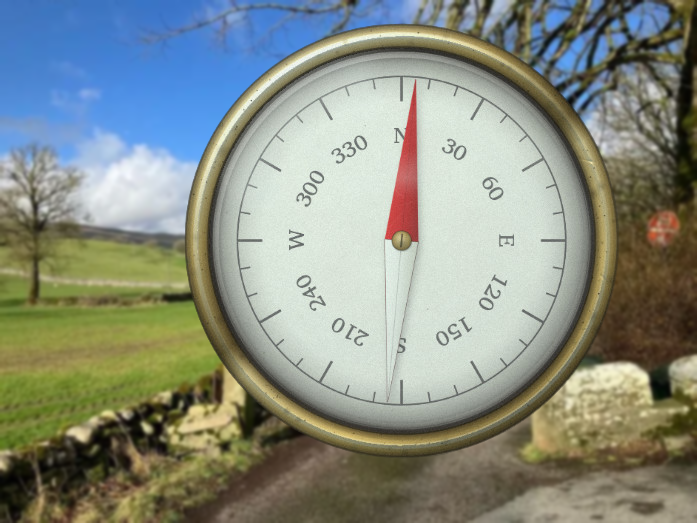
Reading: 5 °
